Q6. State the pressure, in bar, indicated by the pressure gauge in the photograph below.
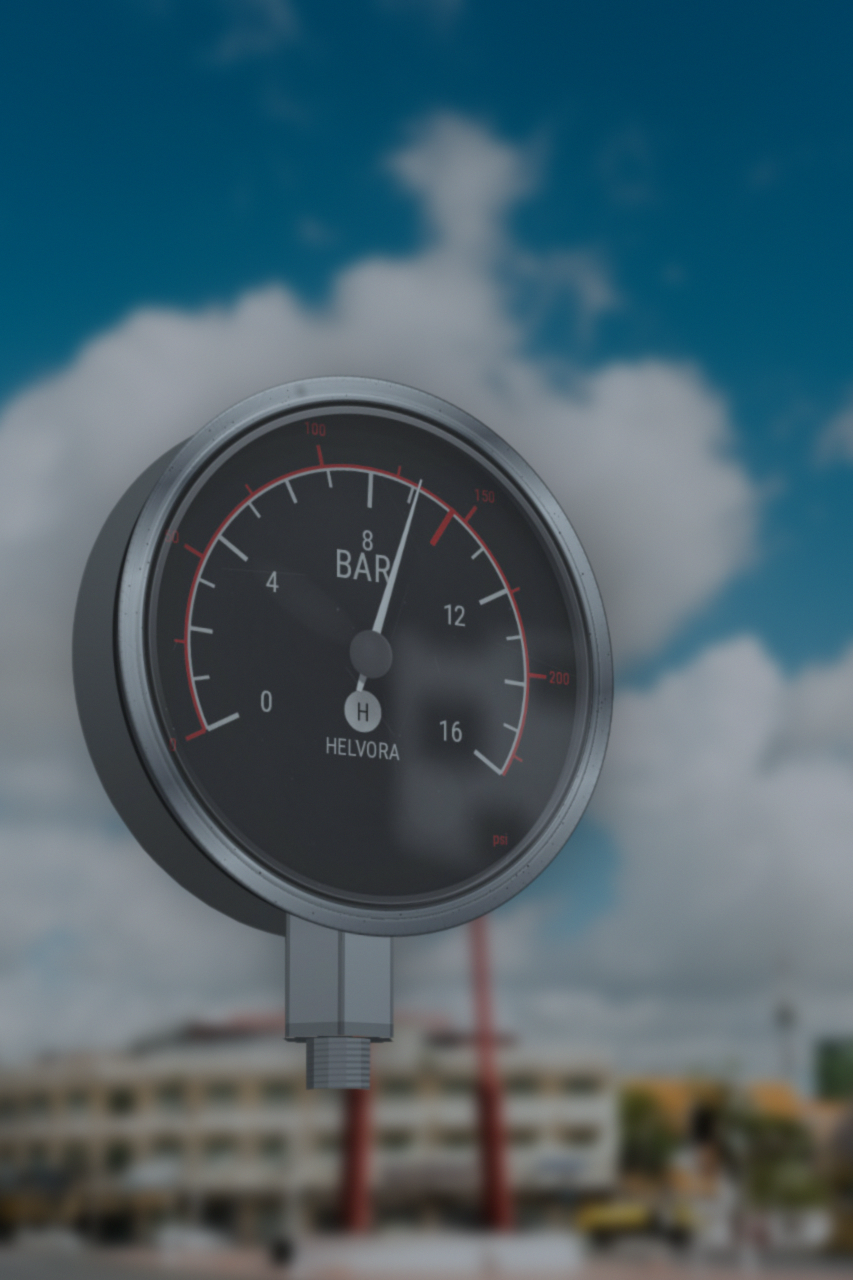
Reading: 9 bar
